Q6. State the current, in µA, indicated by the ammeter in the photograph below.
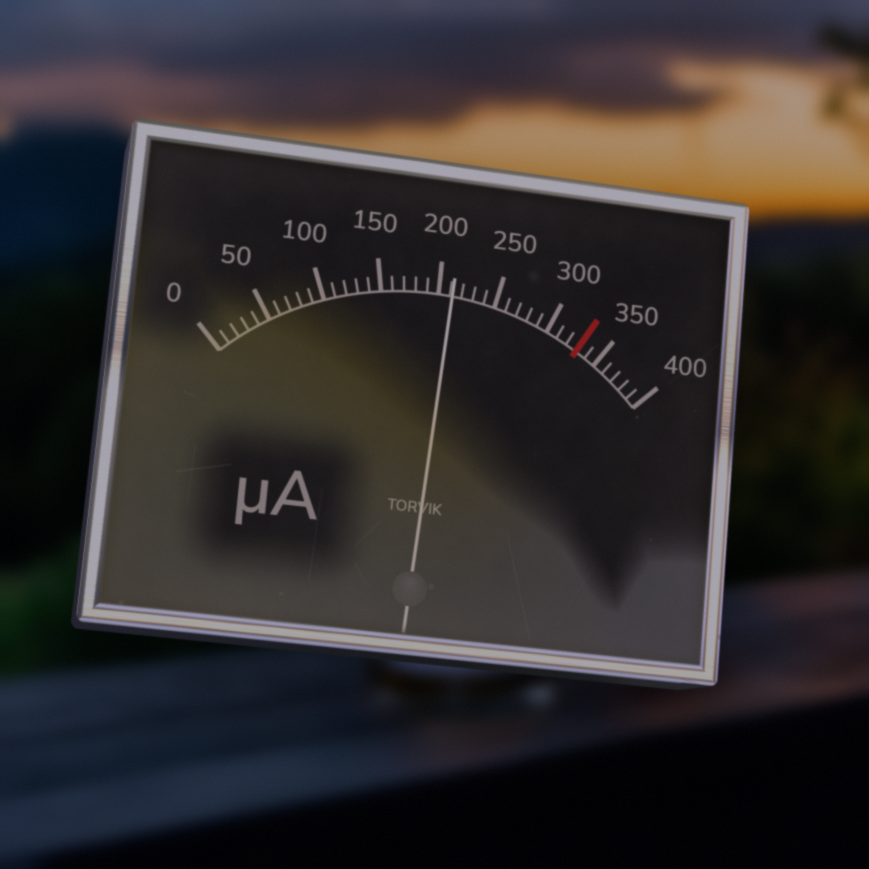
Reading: 210 µA
